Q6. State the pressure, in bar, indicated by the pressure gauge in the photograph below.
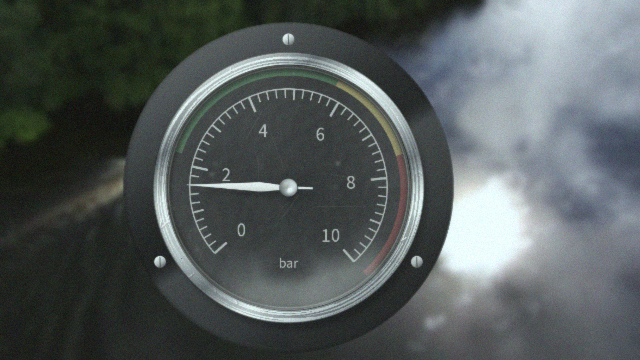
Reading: 1.6 bar
